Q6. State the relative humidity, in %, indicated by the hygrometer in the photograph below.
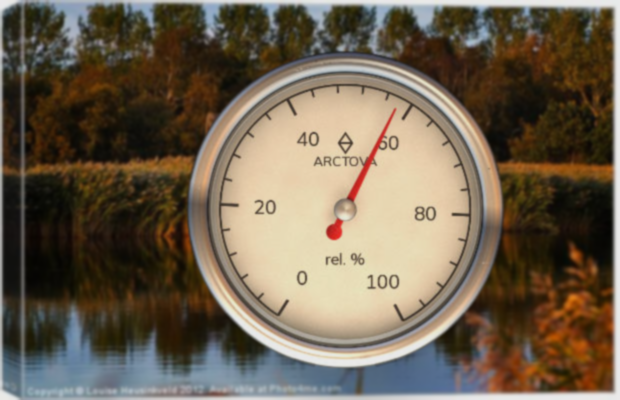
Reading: 58 %
